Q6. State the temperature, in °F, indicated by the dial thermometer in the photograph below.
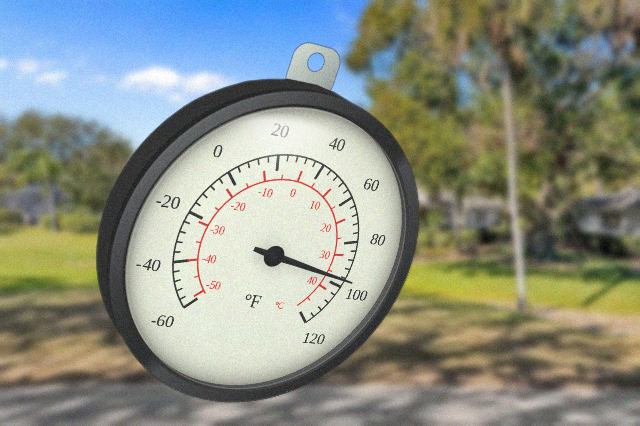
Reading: 96 °F
